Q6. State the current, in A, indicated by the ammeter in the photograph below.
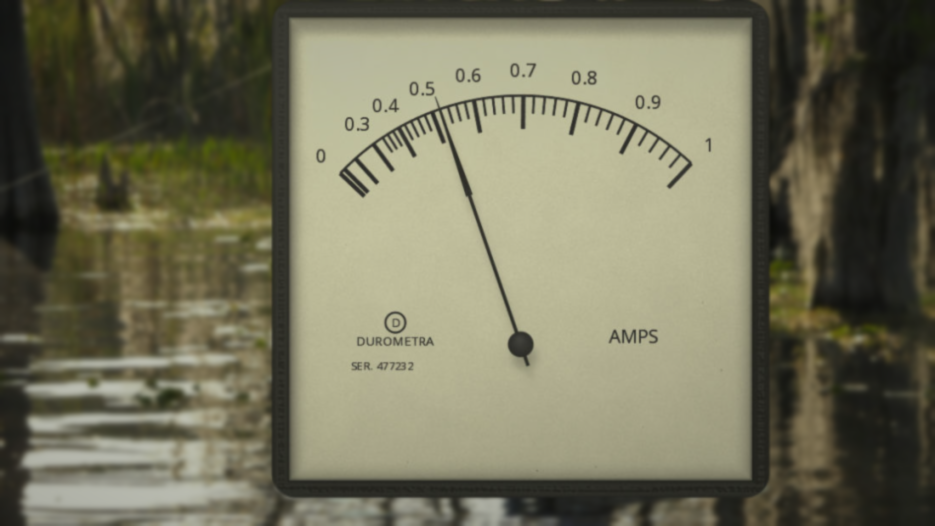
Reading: 0.52 A
